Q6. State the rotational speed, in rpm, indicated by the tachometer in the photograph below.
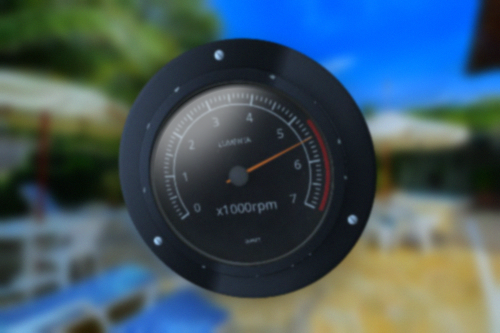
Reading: 5500 rpm
